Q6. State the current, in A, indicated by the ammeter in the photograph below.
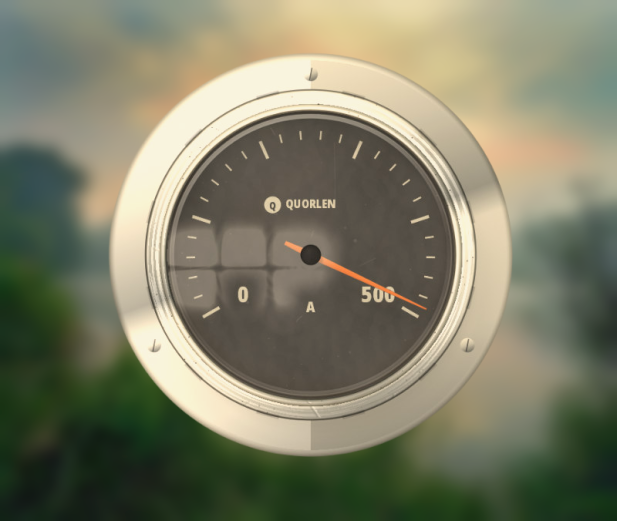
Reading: 490 A
